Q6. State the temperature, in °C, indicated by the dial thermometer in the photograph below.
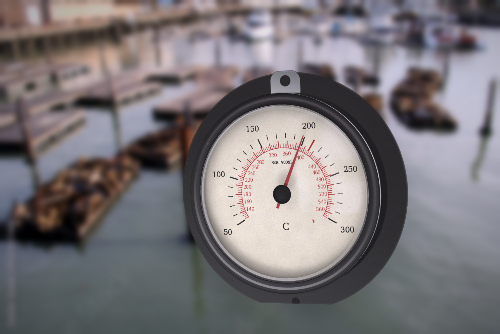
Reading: 200 °C
